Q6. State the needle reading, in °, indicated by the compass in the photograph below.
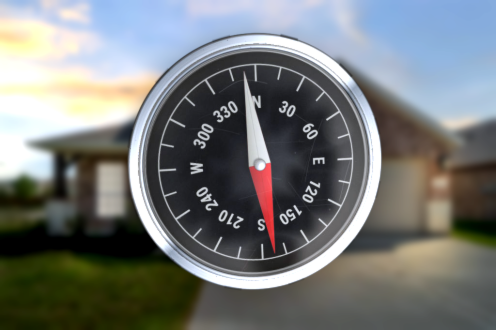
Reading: 172.5 °
